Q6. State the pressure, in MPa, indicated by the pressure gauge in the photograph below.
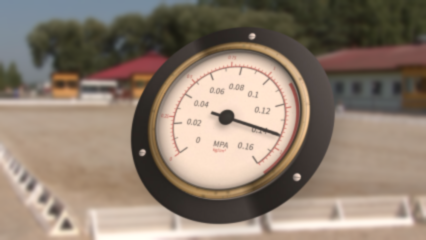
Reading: 0.14 MPa
